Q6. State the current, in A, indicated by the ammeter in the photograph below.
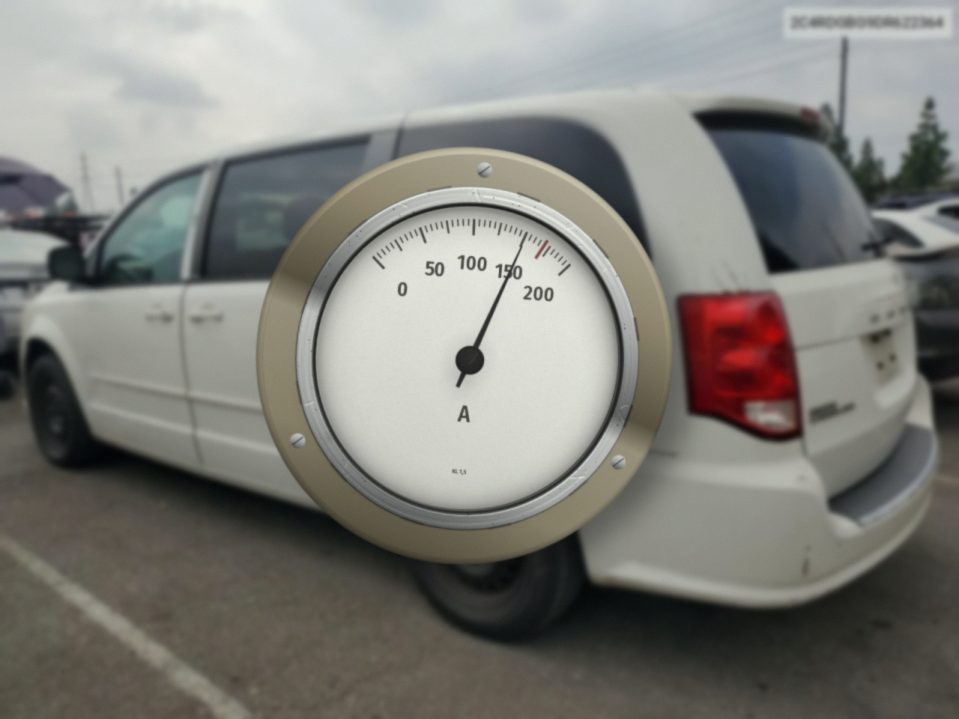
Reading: 150 A
